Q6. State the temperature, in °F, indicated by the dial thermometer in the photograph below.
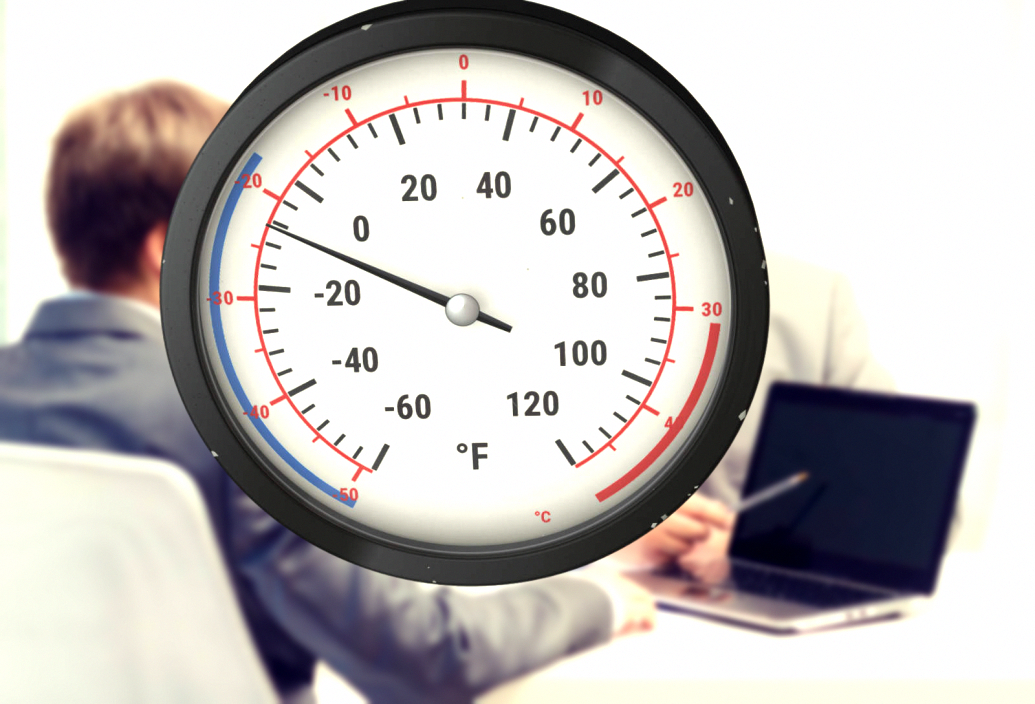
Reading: -8 °F
